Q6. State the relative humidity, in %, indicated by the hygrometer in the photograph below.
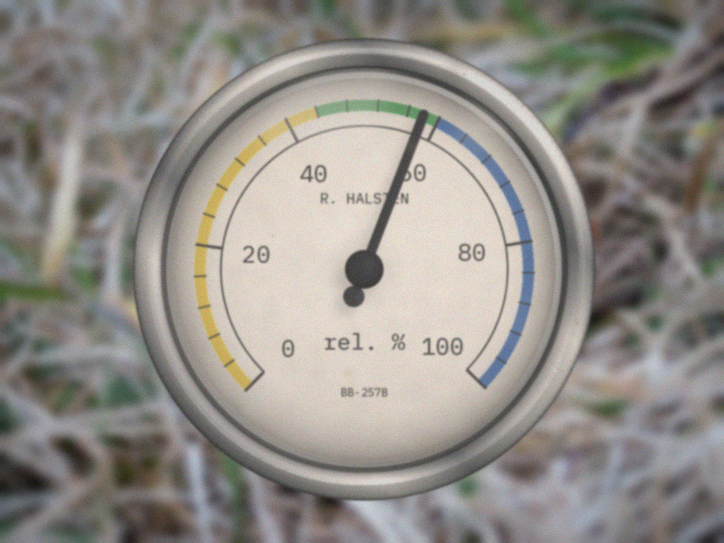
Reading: 58 %
